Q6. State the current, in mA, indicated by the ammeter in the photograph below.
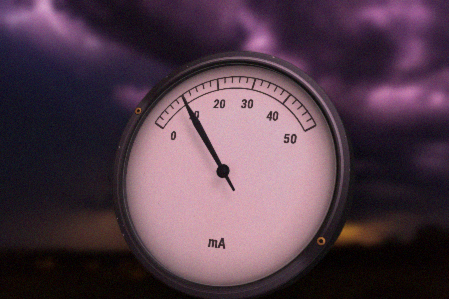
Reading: 10 mA
